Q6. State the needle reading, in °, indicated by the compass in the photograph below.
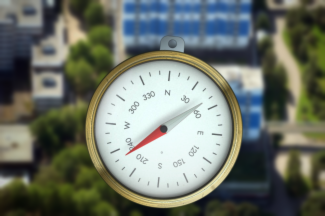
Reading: 230 °
